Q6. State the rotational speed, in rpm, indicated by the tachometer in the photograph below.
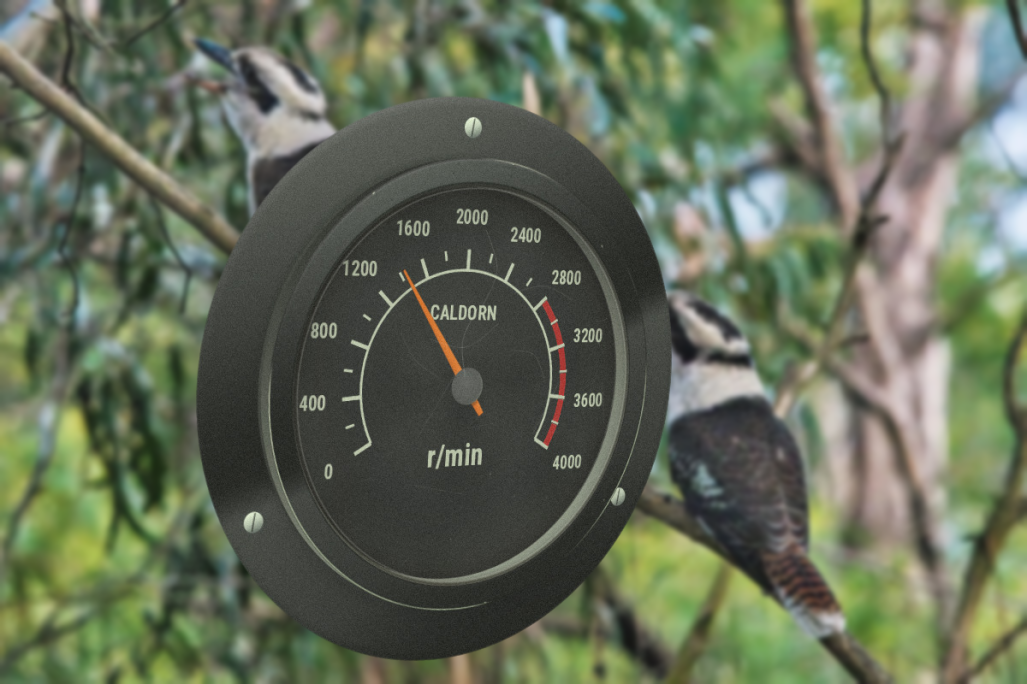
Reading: 1400 rpm
